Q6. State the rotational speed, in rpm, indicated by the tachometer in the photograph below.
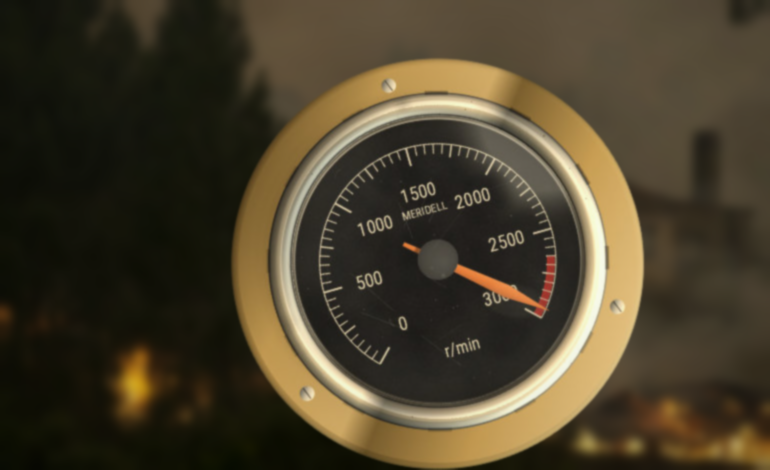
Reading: 2950 rpm
